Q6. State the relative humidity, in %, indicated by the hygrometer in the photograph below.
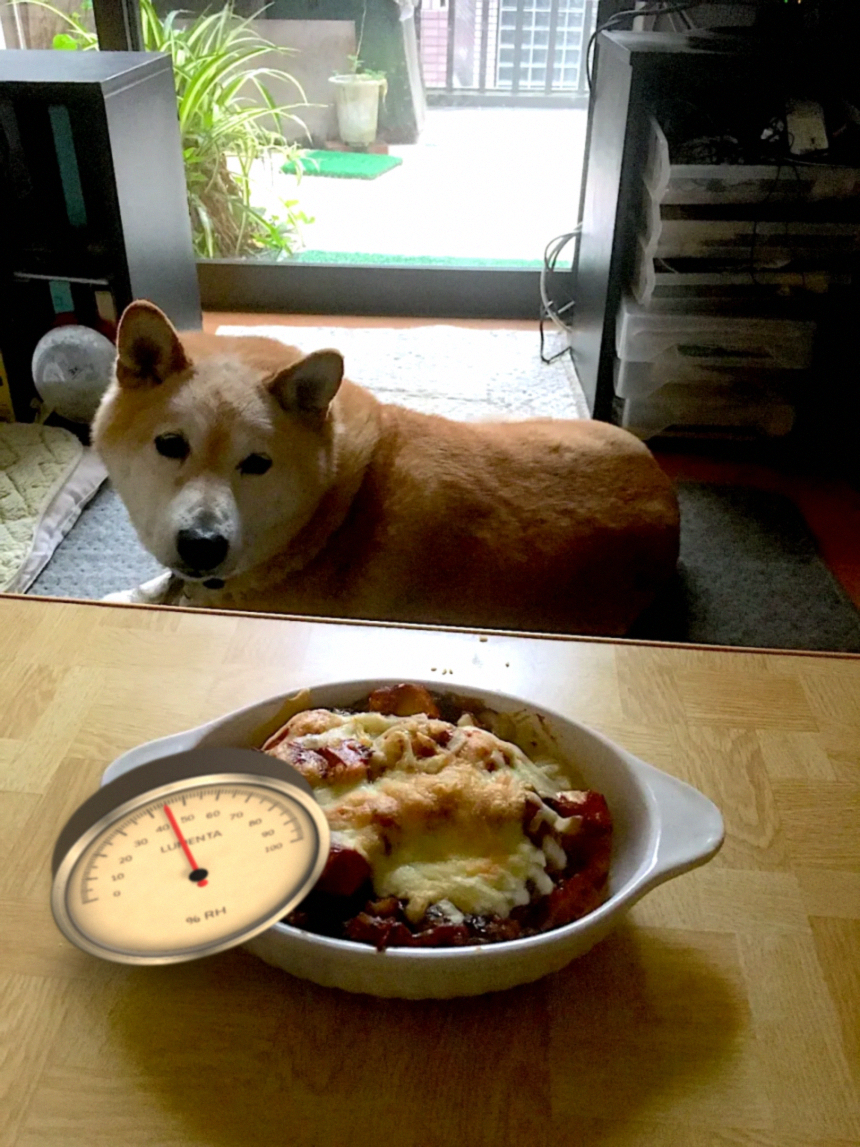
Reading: 45 %
